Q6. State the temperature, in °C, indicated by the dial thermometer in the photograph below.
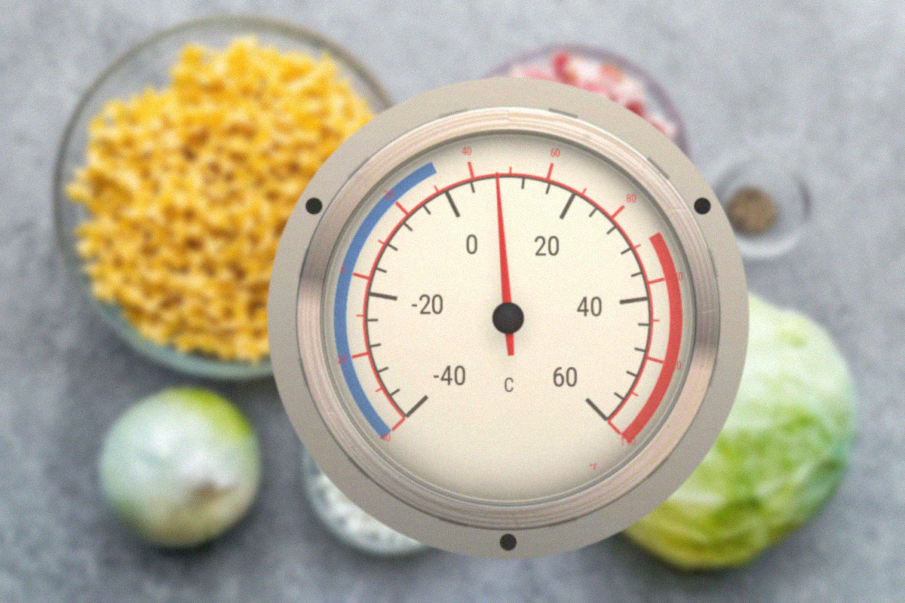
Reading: 8 °C
